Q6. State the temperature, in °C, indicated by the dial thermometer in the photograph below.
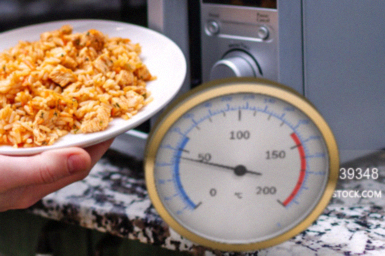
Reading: 45 °C
